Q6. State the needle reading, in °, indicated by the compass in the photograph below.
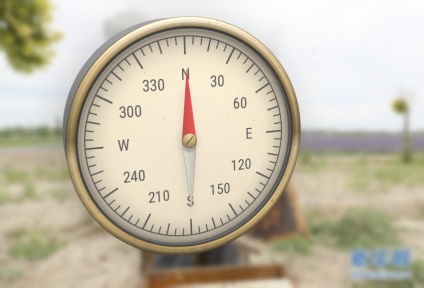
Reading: 0 °
